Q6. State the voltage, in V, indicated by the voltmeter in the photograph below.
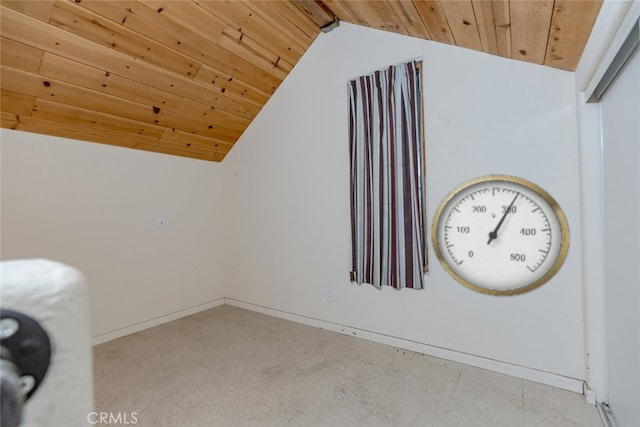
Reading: 300 V
